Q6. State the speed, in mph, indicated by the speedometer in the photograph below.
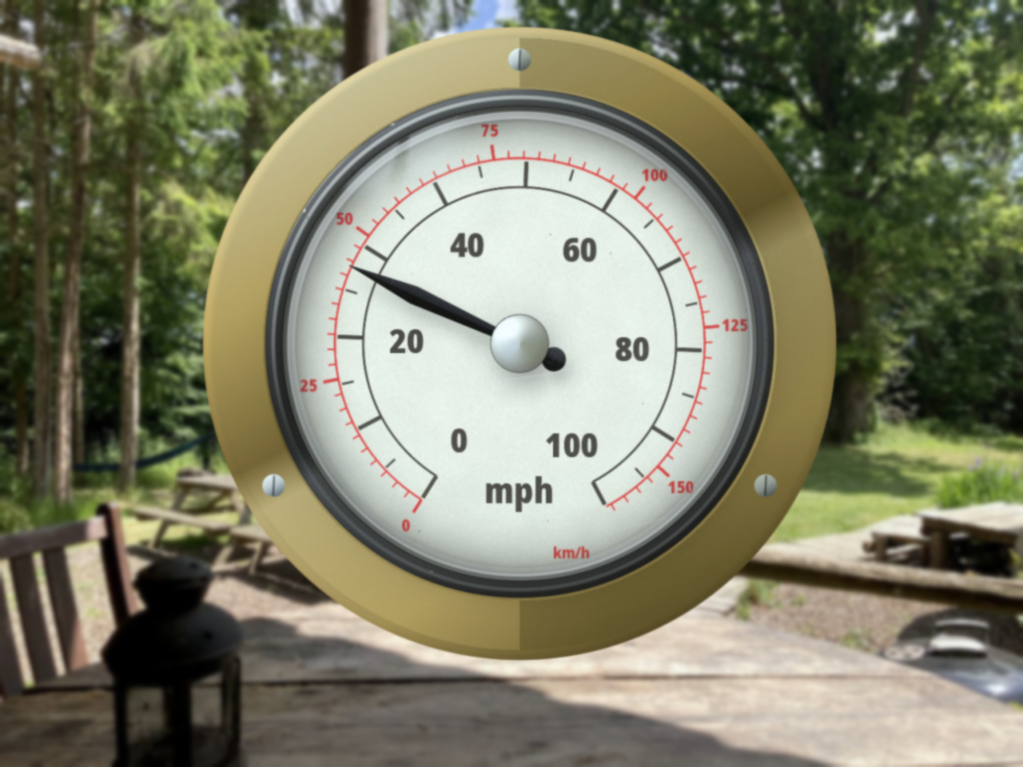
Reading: 27.5 mph
